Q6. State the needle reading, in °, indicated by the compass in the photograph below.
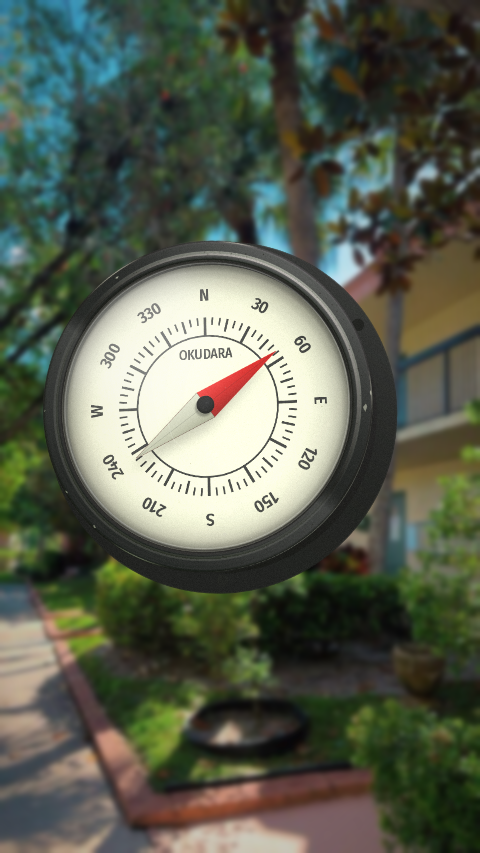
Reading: 55 °
